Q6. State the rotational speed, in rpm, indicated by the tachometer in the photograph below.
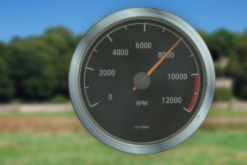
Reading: 8000 rpm
